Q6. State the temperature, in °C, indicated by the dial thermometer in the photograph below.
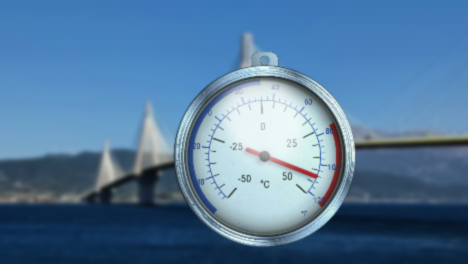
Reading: 42.5 °C
